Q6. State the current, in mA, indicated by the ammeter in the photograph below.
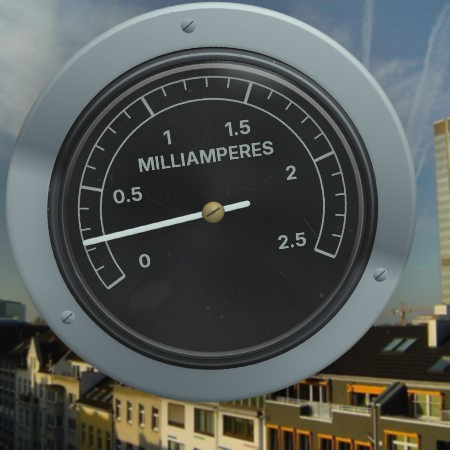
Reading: 0.25 mA
